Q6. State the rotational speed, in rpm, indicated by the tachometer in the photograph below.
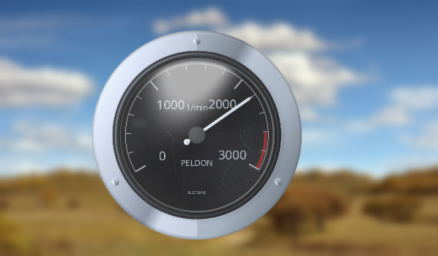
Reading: 2200 rpm
